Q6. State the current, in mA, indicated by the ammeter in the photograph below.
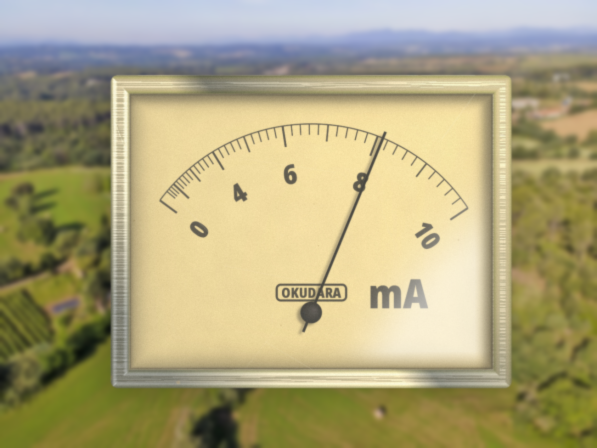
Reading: 8.1 mA
